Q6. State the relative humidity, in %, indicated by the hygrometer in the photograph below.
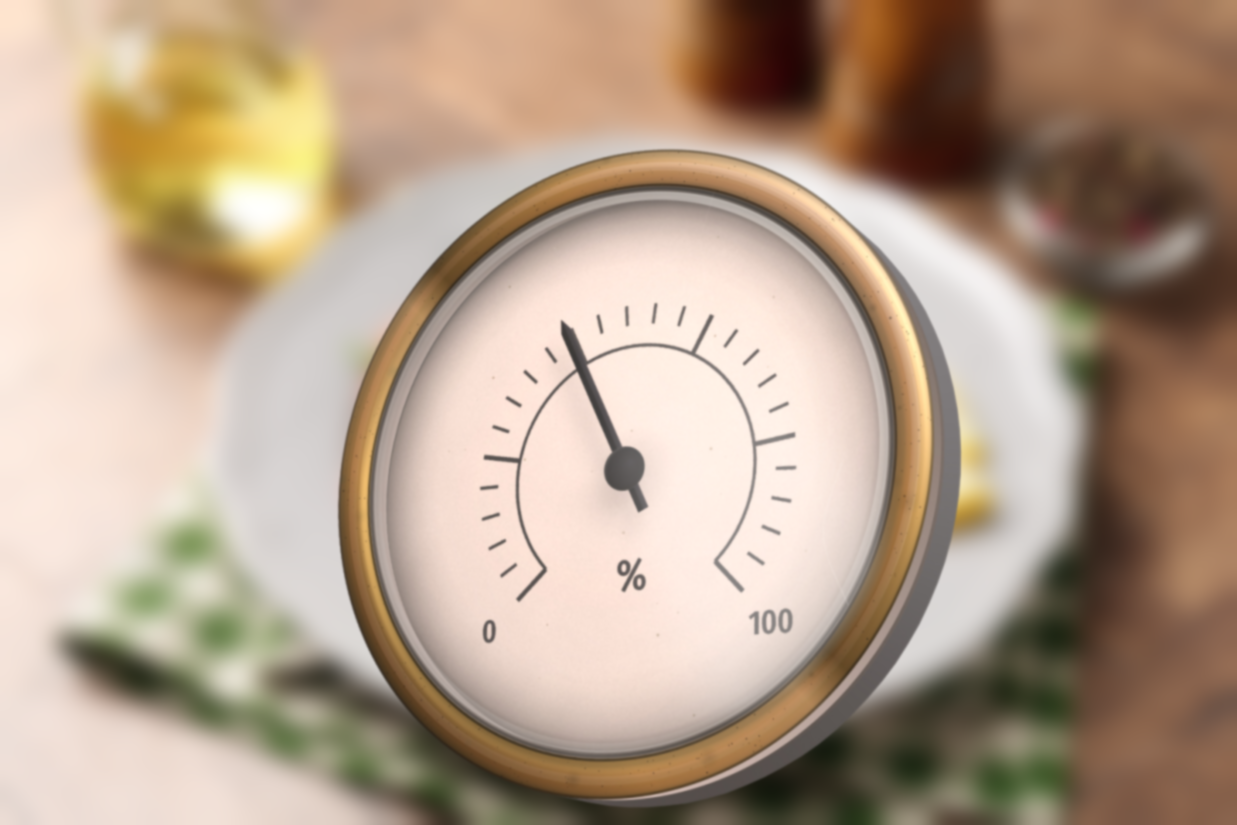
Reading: 40 %
